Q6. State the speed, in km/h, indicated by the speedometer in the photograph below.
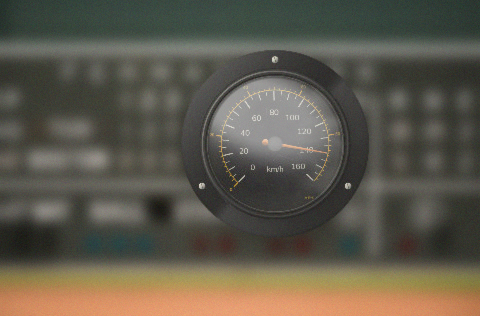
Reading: 140 km/h
